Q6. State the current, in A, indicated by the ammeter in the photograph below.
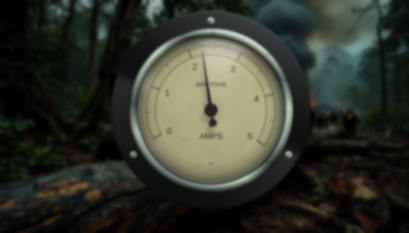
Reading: 2.25 A
